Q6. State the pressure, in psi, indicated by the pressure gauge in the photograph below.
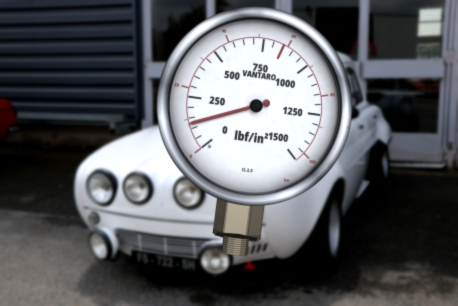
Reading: 125 psi
